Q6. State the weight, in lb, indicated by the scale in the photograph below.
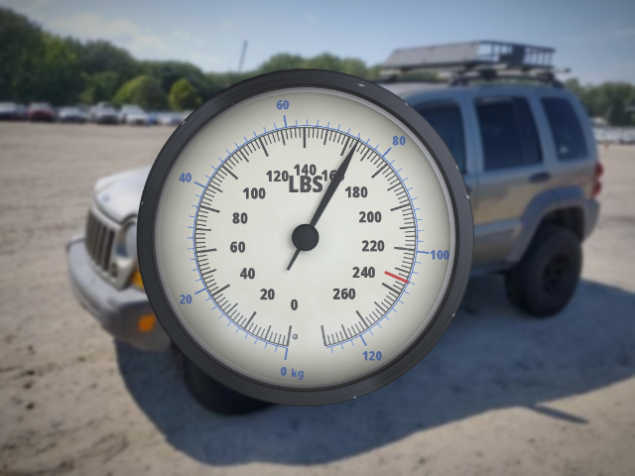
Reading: 164 lb
